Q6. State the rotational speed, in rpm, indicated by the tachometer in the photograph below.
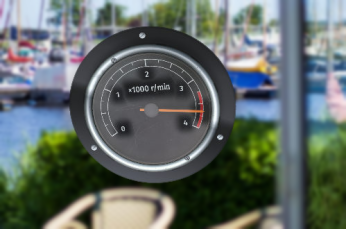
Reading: 3625 rpm
